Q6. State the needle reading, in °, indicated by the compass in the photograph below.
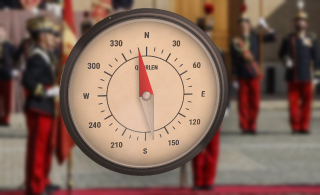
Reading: 350 °
